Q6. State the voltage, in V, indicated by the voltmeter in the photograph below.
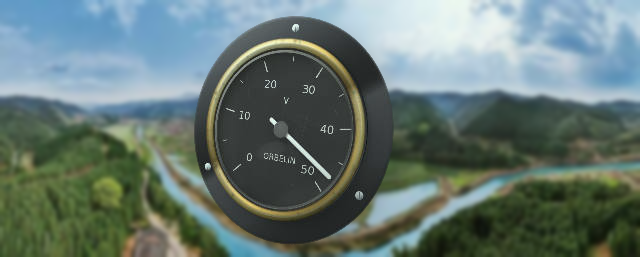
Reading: 47.5 V
